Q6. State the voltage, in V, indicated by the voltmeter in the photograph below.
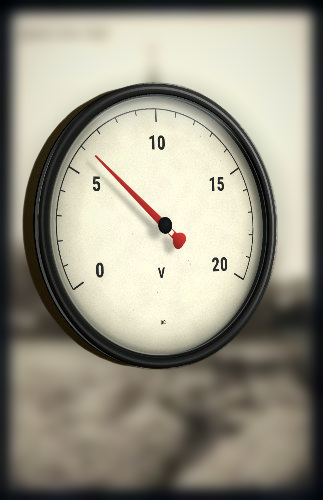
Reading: 6 V
